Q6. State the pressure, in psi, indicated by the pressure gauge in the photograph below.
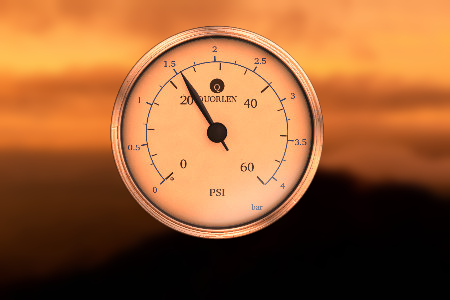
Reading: 22.5 psi
